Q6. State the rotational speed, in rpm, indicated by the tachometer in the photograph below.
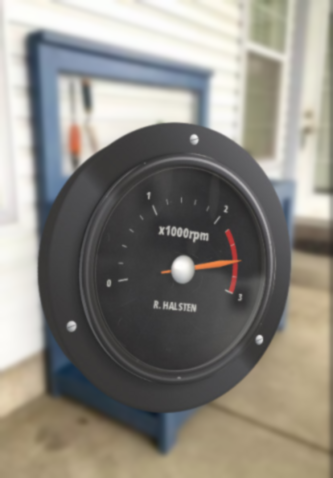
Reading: 2600 rpm
